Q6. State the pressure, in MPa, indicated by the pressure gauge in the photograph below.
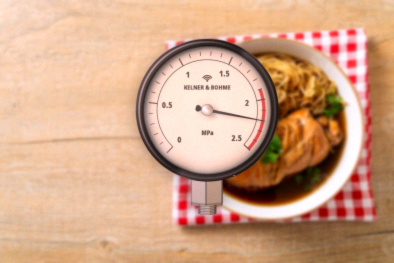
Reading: 2.2 MPa
